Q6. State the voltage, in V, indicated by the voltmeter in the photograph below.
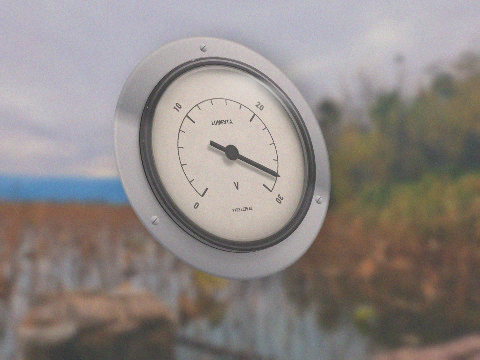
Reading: 28 V
